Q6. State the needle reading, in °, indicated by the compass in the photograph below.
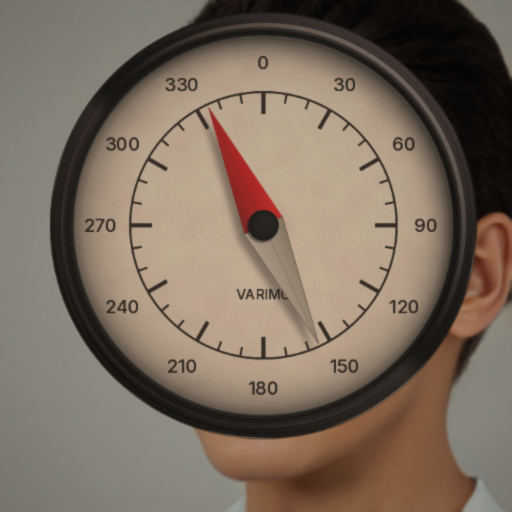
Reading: 335 °
